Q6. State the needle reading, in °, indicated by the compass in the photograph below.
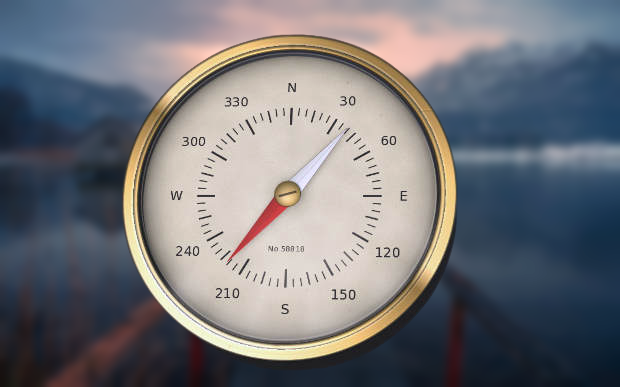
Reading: 220 °
